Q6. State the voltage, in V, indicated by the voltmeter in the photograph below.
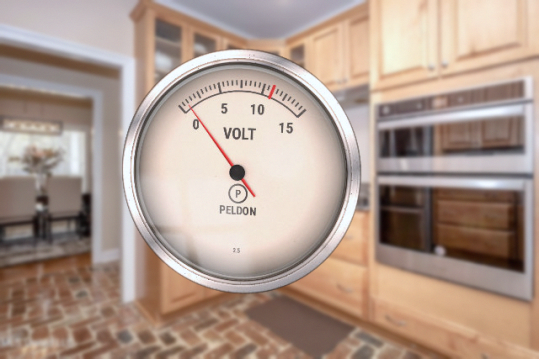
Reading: 1 V
